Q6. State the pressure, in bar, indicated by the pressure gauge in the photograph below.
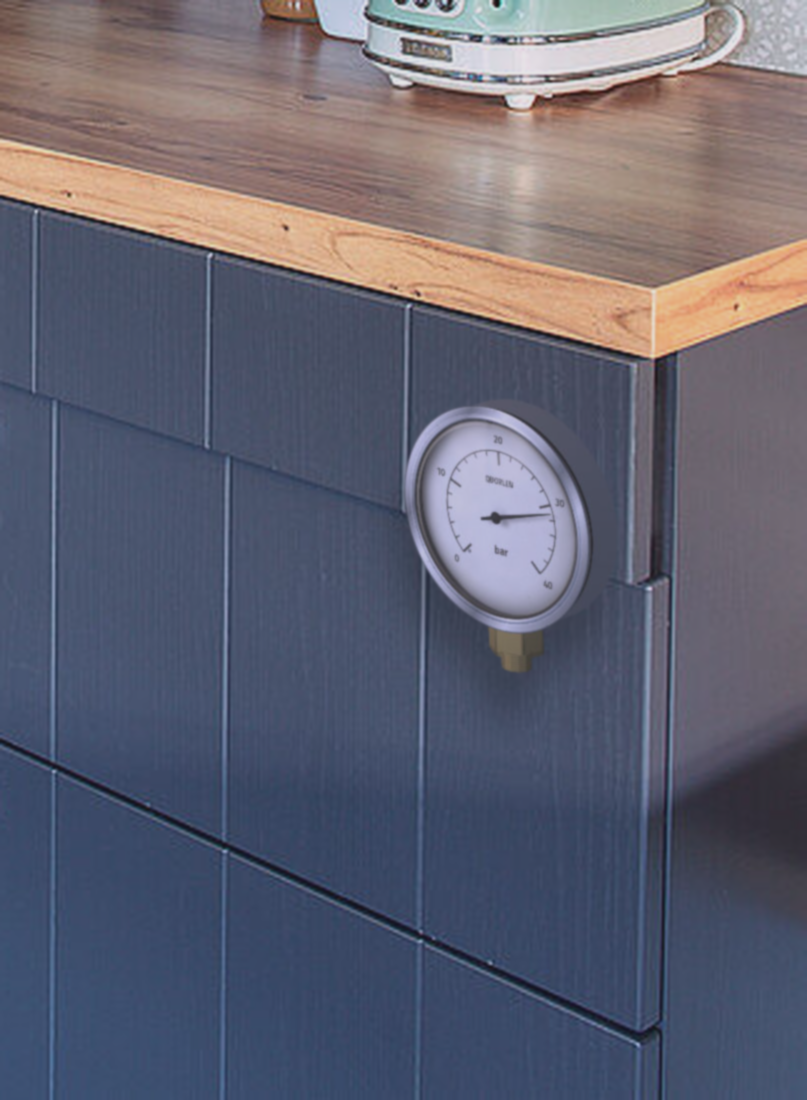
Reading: 31 bar
